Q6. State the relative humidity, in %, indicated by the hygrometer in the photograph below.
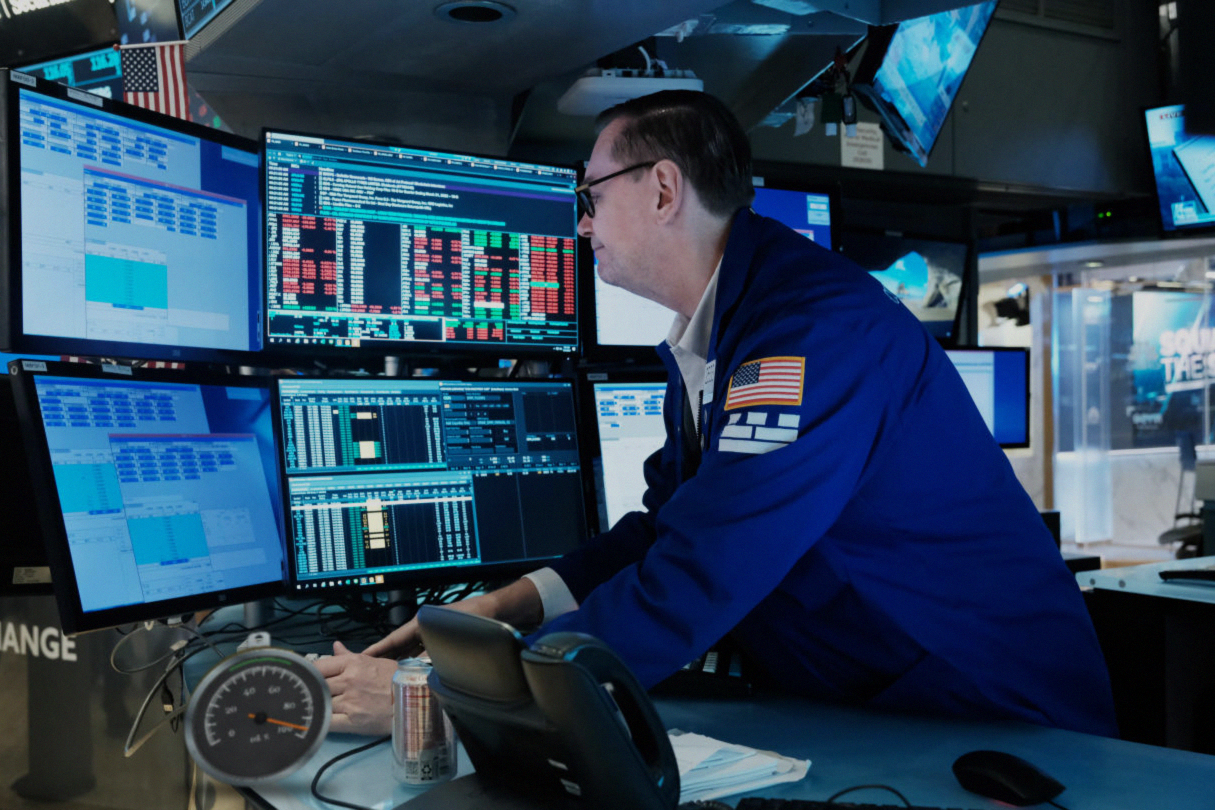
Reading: 95 %
